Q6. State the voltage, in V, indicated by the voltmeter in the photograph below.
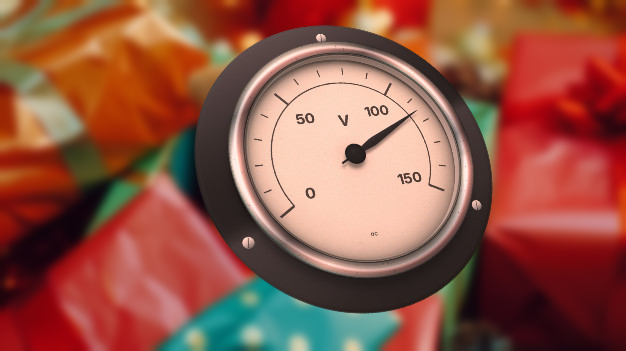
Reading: 115 V
